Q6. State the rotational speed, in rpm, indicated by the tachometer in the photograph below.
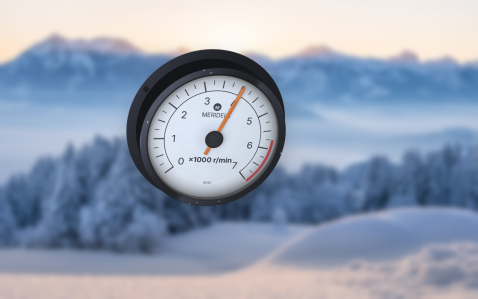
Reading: 4000 rpm
